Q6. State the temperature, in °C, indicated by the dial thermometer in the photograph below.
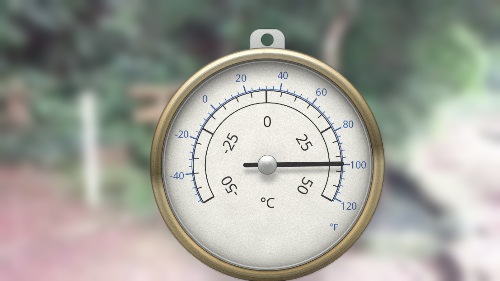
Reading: 37.5 °C
